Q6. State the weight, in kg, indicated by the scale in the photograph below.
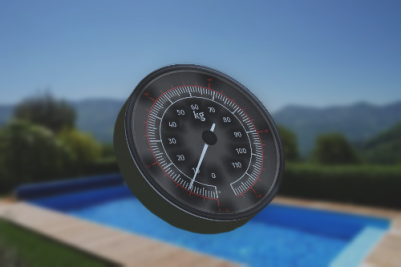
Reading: 10 kg
